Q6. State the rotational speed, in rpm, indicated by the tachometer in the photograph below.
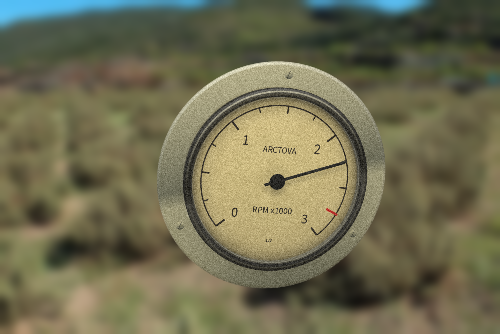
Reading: 2250 rpm
